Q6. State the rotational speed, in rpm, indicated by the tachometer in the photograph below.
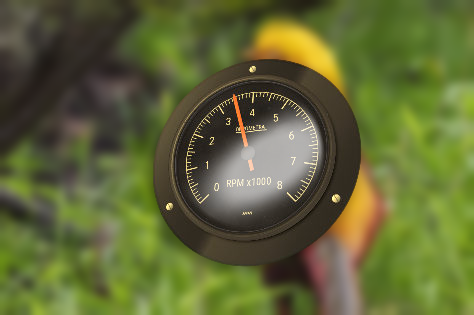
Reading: 3500 rpm
